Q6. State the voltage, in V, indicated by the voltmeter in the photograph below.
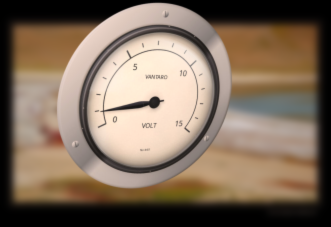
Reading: 1 V
